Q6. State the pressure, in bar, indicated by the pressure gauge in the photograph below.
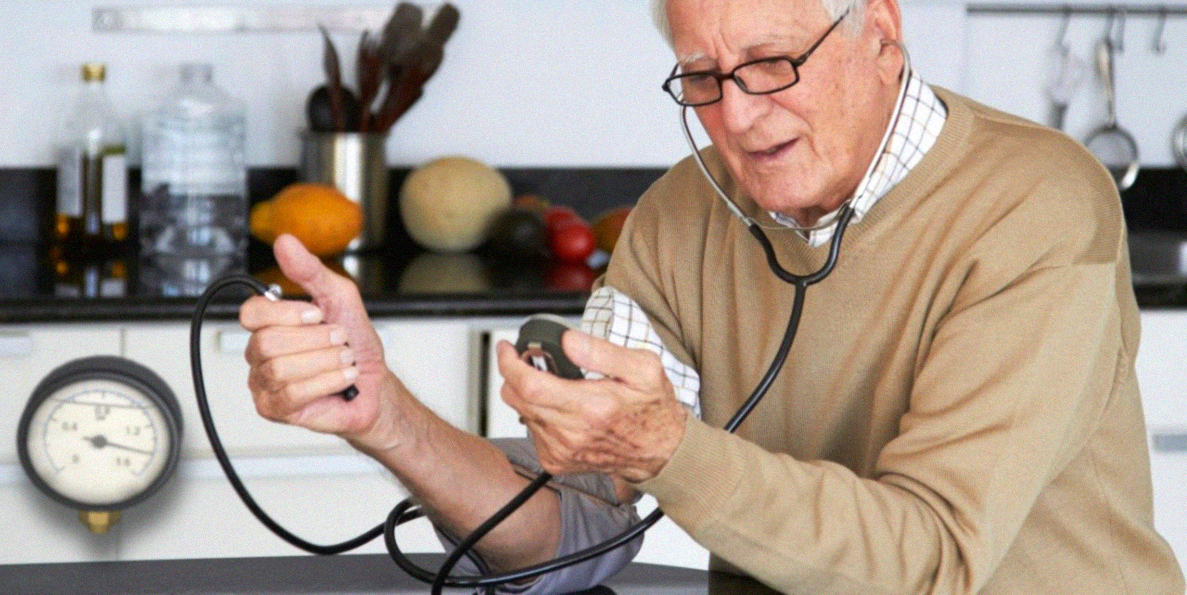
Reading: 1.4 bar
